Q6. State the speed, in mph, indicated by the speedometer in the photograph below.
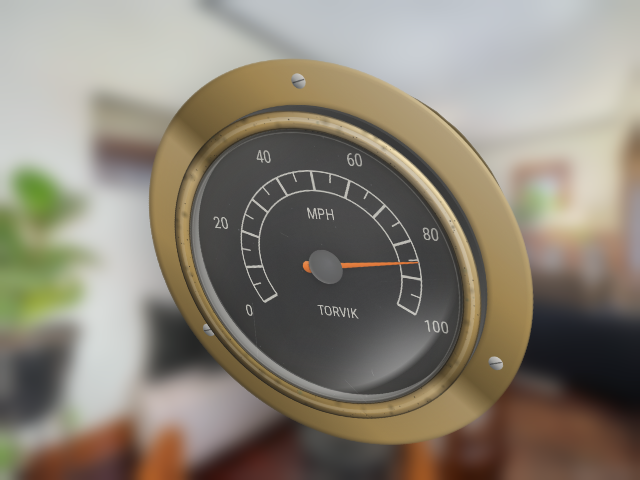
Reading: 85 mph
